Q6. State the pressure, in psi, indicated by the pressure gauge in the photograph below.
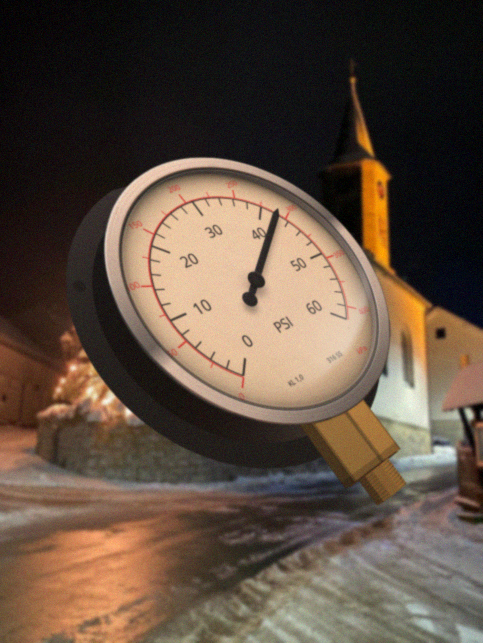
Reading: 42 psi
